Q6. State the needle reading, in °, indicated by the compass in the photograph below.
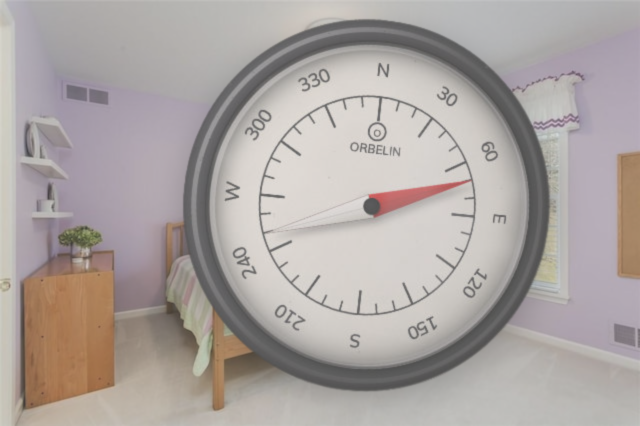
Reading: 70 °
